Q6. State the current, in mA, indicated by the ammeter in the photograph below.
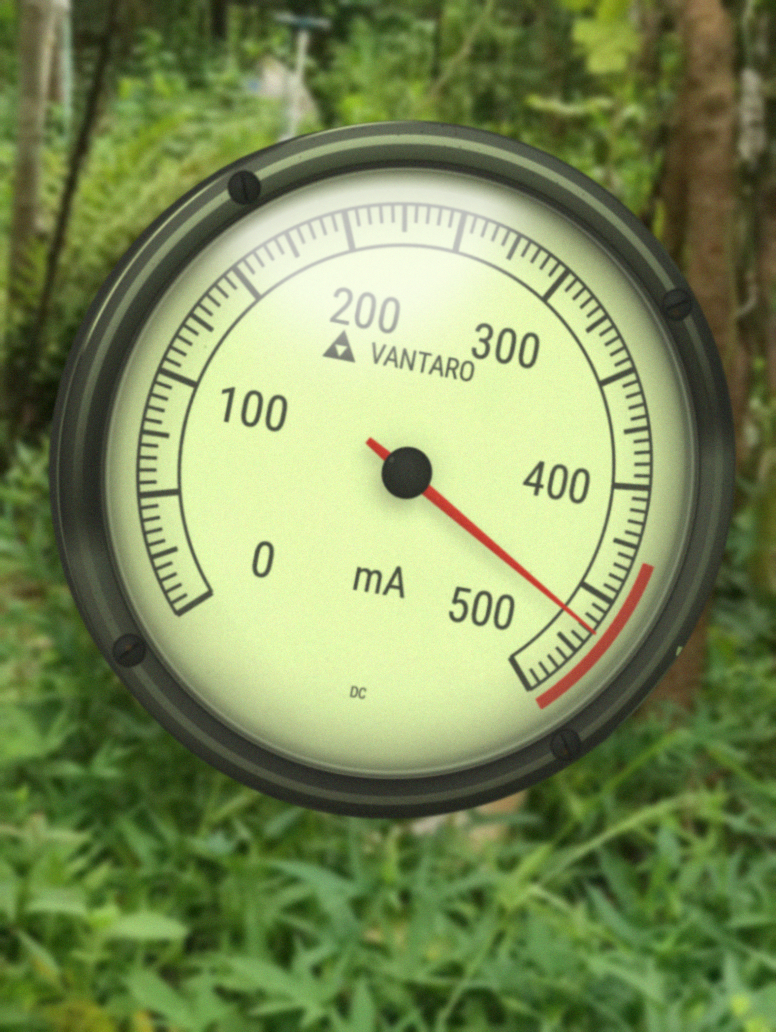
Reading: 465 mA
